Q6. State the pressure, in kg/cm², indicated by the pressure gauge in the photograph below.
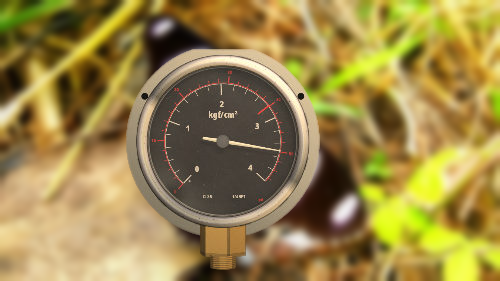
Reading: 3.5 kg/cm²
